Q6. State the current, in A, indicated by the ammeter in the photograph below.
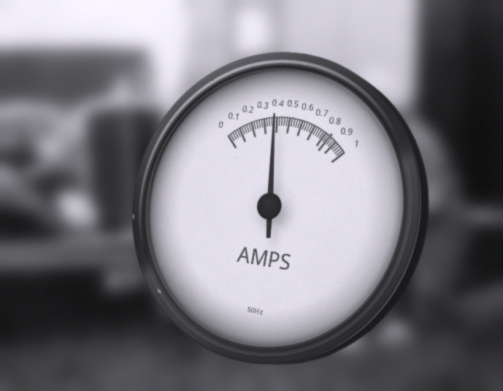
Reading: 0.4 A
